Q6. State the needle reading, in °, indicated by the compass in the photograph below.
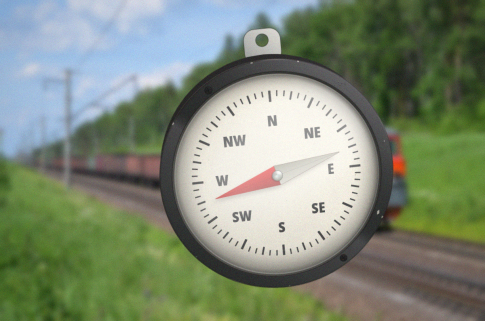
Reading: 255 °
